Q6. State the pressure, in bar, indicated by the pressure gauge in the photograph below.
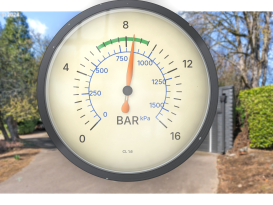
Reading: 8.5 bar
